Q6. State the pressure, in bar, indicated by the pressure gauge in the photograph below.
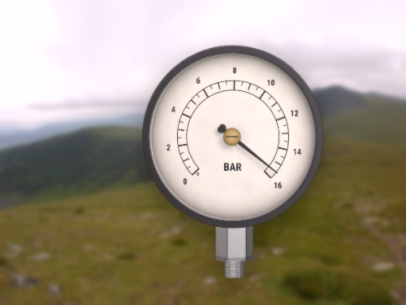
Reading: 15.5 bar
